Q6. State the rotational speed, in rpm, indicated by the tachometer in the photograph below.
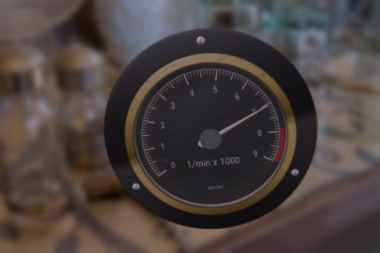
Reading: 7000 rpm
